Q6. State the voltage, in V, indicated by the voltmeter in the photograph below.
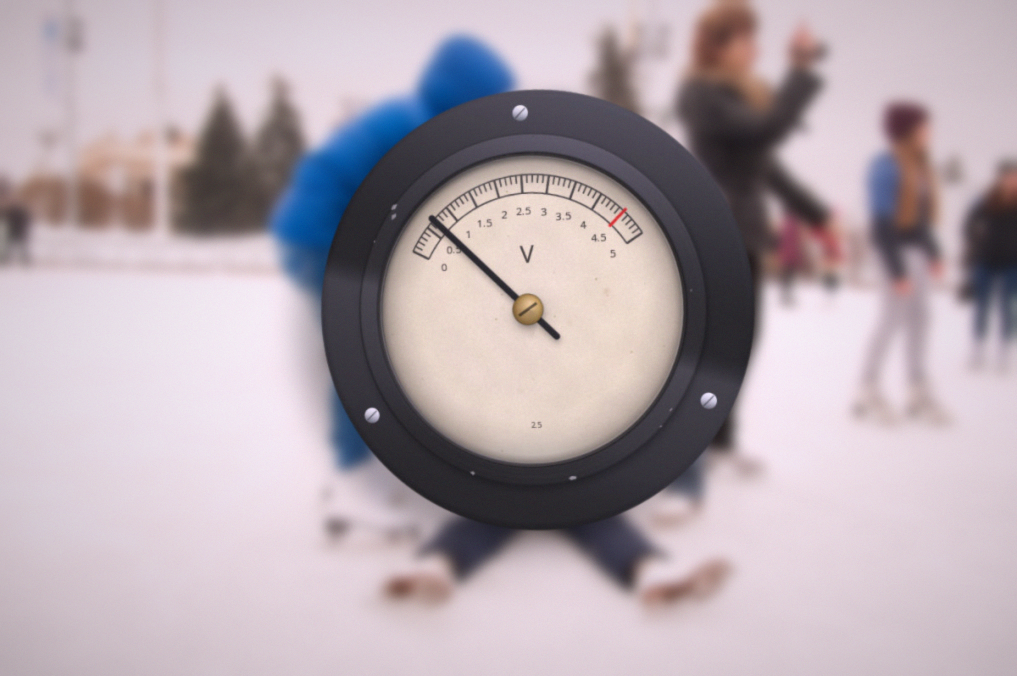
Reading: 0.7 V
